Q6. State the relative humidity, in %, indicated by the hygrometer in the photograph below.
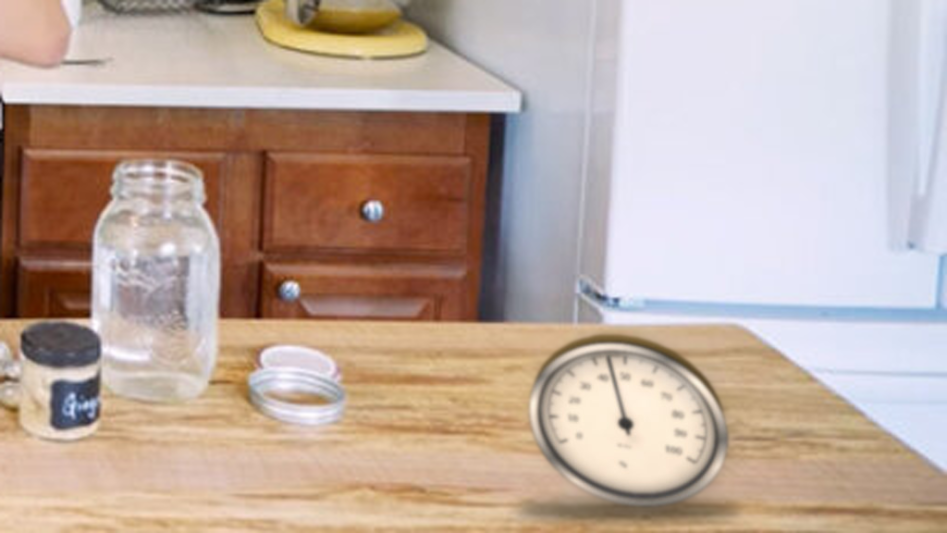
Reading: 45 %
